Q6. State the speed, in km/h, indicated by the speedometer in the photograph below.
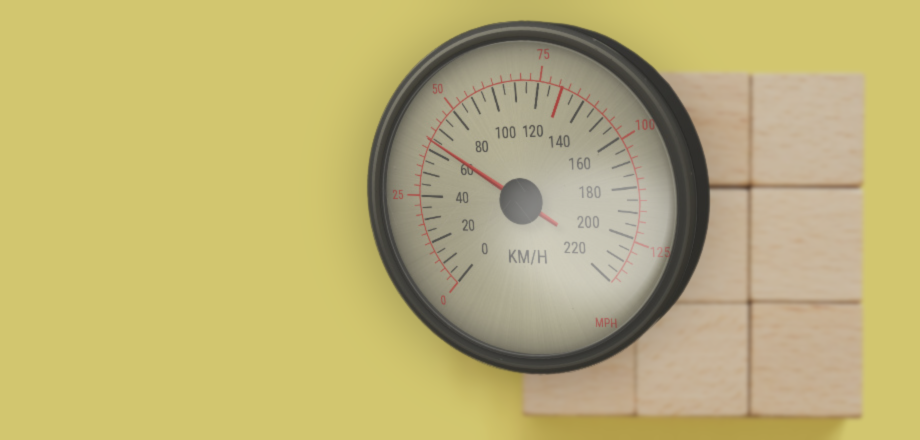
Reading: 65 km/h
